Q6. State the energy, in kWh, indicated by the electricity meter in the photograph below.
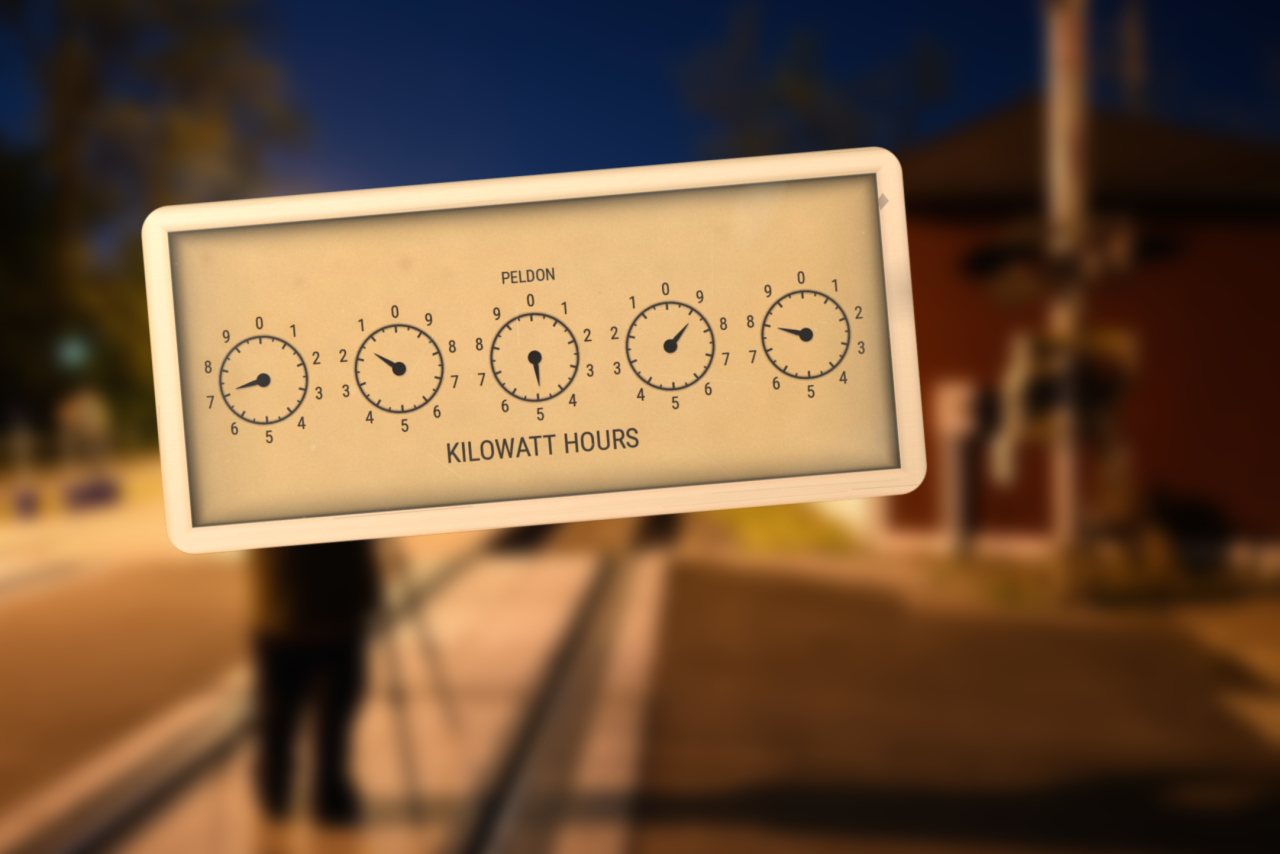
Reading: 71488 kWh
